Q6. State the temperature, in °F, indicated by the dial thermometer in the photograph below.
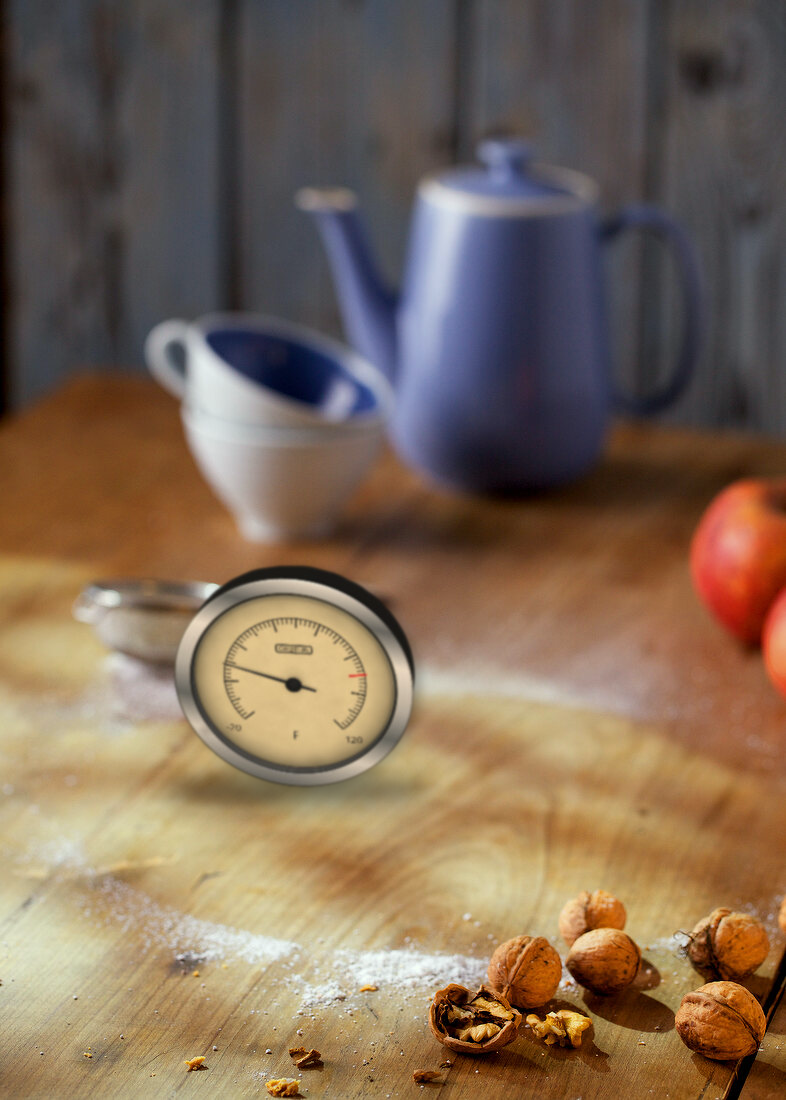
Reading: 10 °F
